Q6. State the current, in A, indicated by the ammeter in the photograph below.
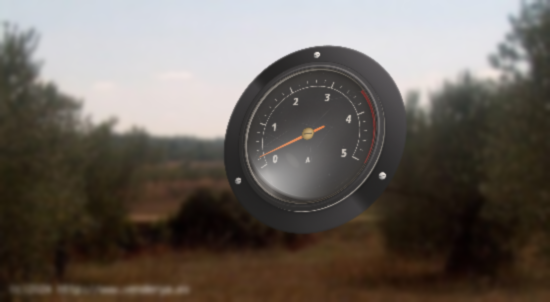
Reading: 0.2 A
